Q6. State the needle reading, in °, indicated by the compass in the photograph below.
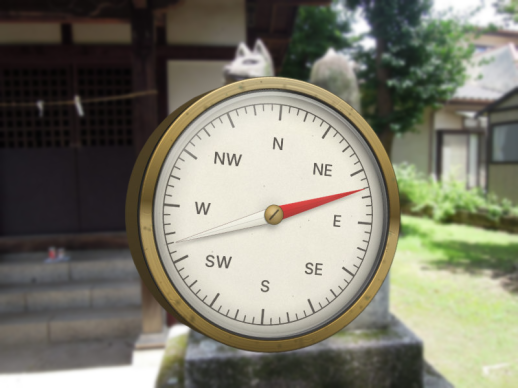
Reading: 70 °
